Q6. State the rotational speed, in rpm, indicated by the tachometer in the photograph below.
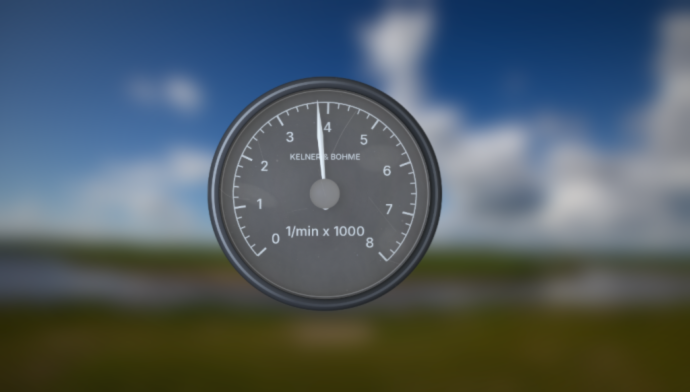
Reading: 3800 rpm
